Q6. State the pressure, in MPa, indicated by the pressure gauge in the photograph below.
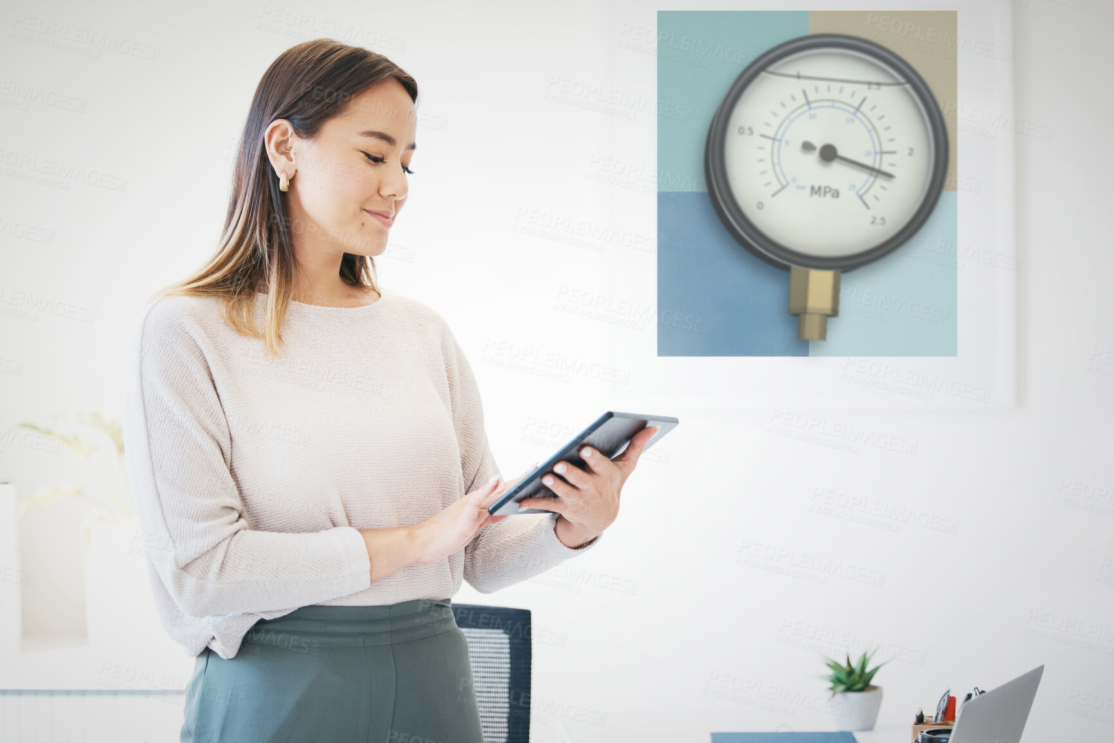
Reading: 2.2 MPa
